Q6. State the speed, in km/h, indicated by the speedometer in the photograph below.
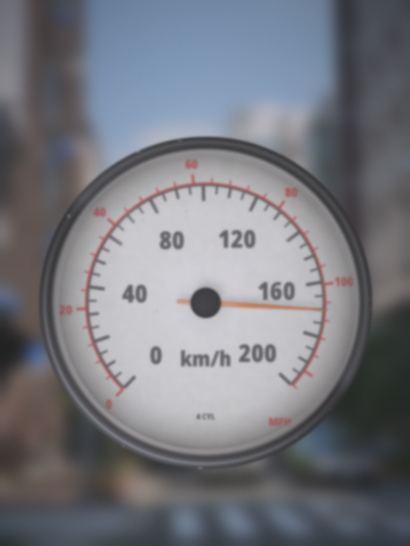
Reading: 170 km/h
